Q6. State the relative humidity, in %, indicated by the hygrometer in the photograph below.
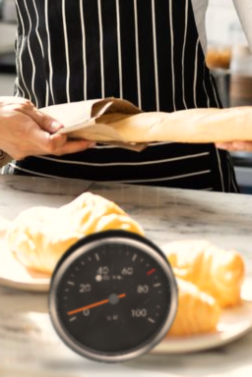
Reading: 4 %
